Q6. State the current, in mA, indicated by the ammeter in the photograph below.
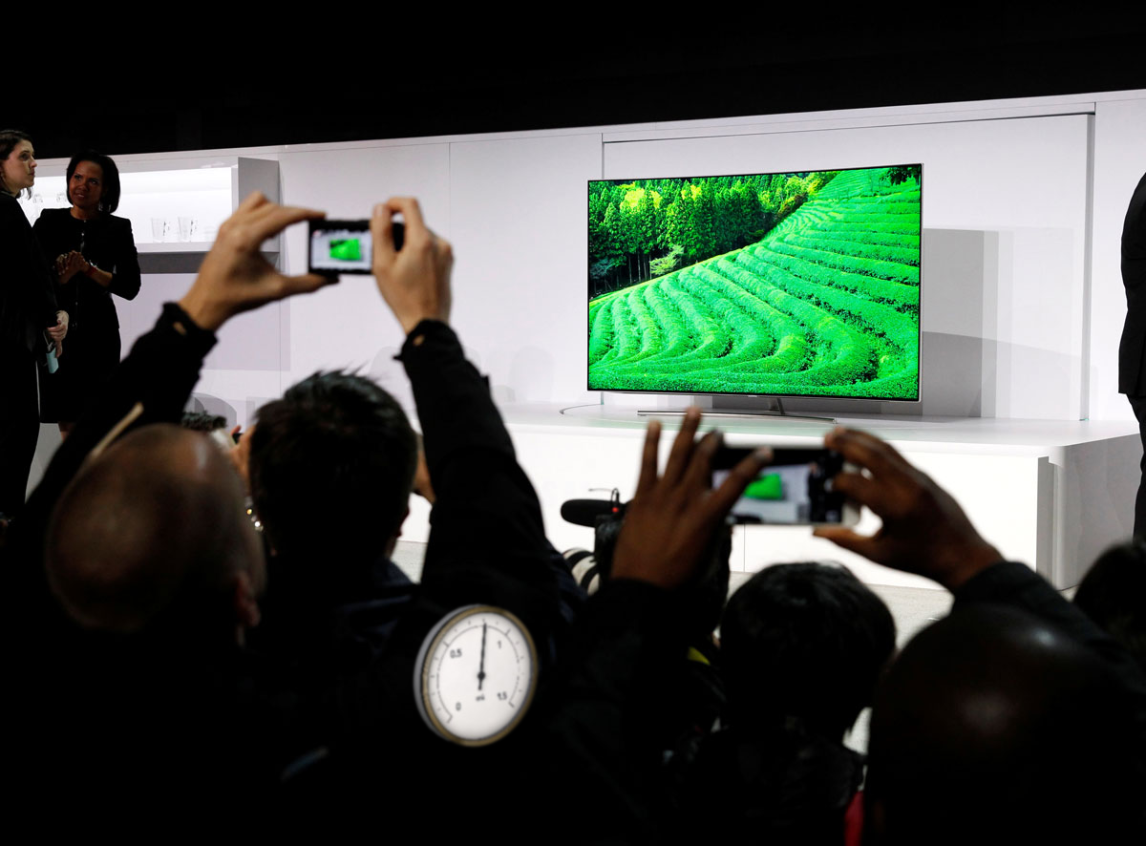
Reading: 0.8 mA
